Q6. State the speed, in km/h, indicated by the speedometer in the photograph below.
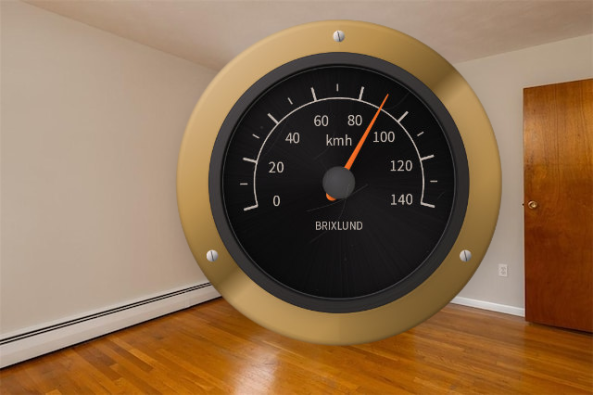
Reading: 90 km/h
